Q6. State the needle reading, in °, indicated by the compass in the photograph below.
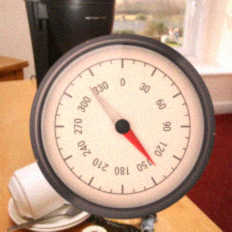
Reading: 140 °
